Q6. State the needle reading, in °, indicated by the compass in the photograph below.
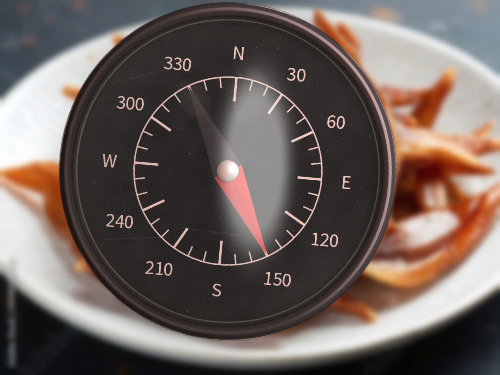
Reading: 150 °
